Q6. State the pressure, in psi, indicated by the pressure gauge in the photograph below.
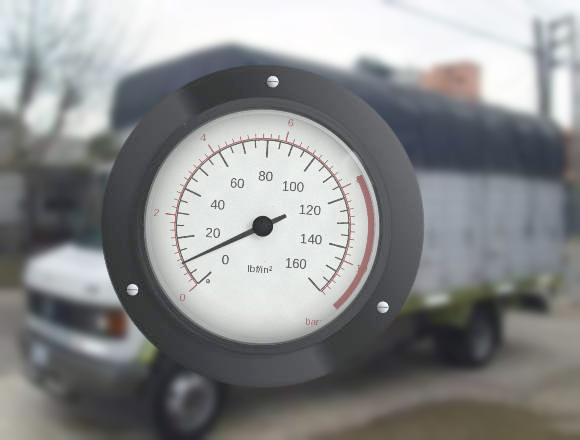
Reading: 10 psi
